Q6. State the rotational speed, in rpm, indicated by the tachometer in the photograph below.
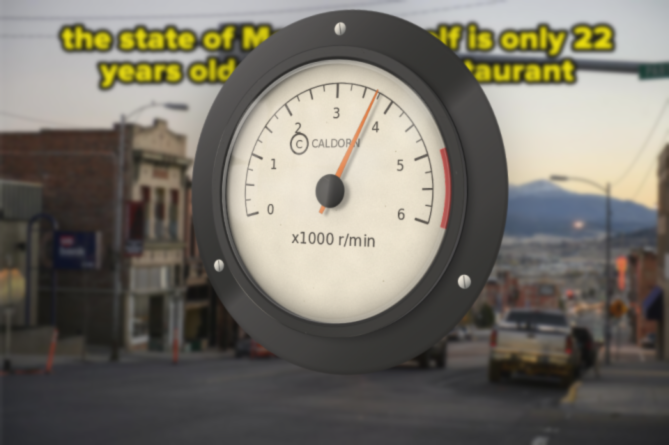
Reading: 3750 rpm
